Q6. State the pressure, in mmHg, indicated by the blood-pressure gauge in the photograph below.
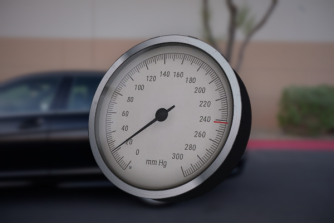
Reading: 20 mmHg
